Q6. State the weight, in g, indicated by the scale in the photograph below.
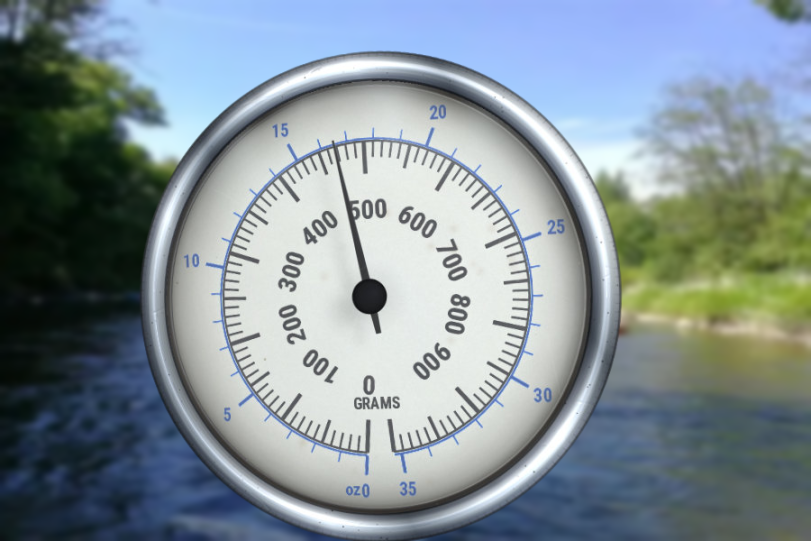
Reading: 470 g
